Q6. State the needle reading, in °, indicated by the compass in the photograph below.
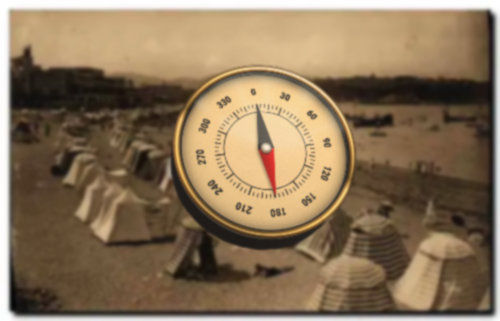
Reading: 180 °
